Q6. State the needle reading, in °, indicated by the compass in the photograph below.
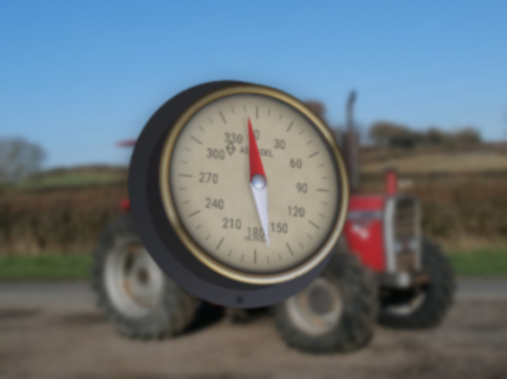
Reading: 350 °
